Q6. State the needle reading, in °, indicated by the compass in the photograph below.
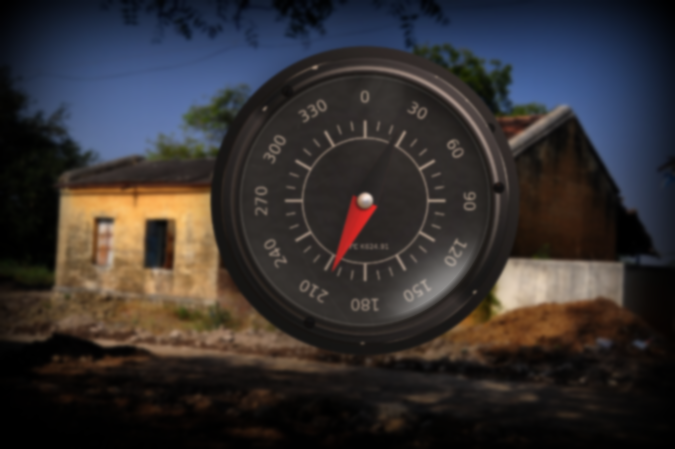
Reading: 205 °
